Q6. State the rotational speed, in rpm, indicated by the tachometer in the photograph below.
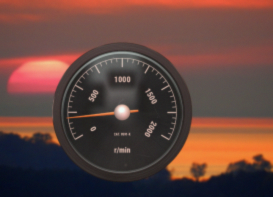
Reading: 200 rpm
